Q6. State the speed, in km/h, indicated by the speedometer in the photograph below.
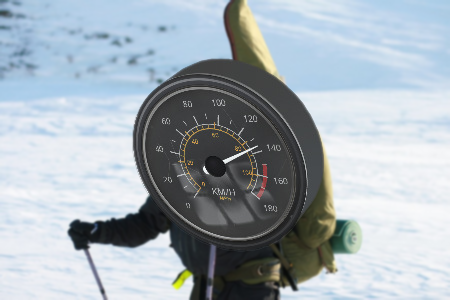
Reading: 135 km/h
